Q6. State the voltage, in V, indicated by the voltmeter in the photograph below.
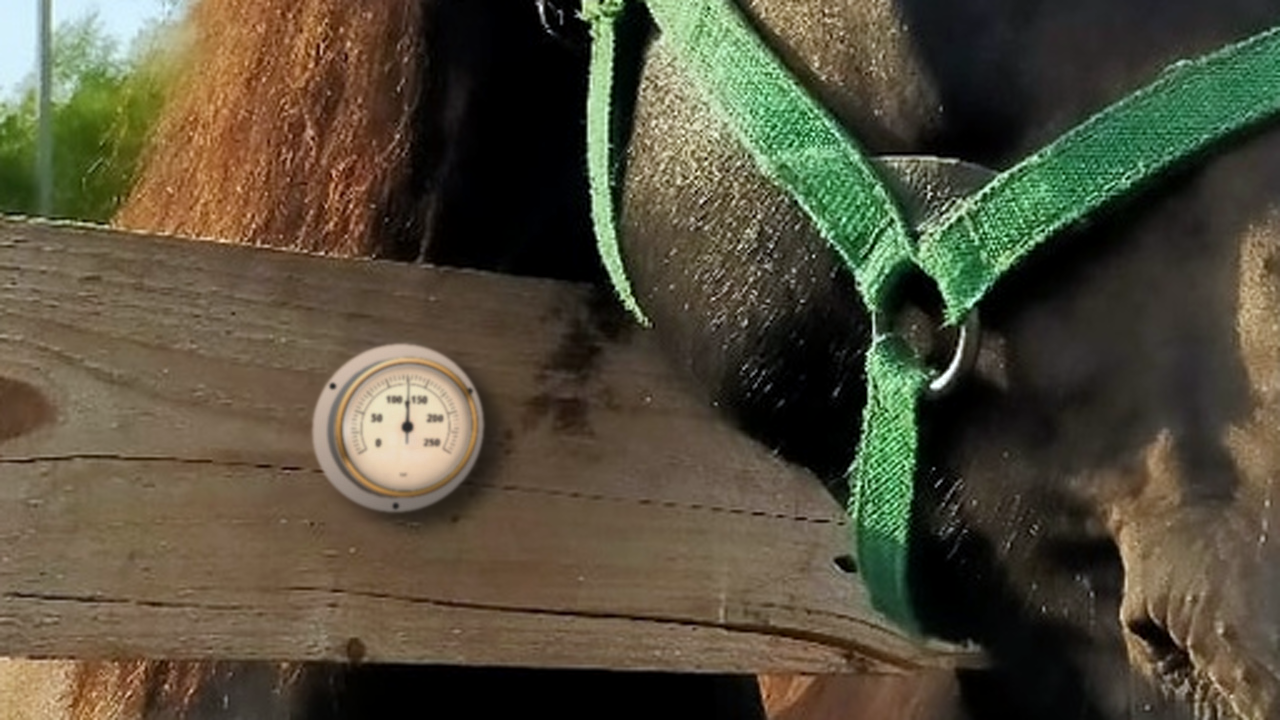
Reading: 125 V
